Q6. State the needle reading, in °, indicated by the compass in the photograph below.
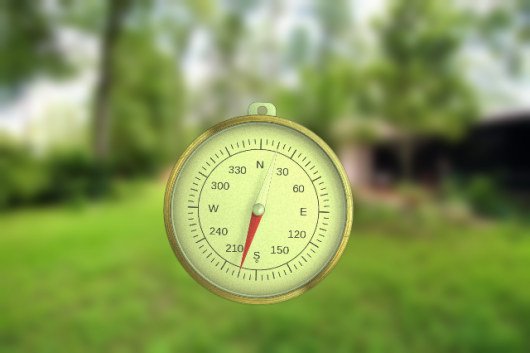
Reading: 195 °
